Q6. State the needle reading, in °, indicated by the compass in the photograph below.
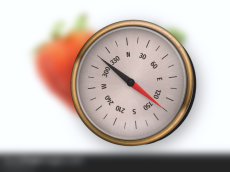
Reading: 135 °
